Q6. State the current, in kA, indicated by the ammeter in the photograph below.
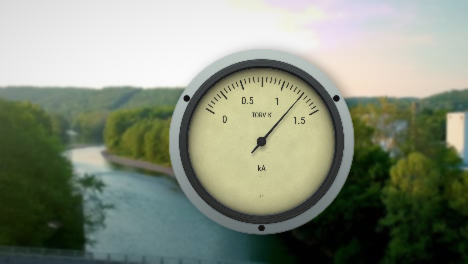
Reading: 1.25 kA
